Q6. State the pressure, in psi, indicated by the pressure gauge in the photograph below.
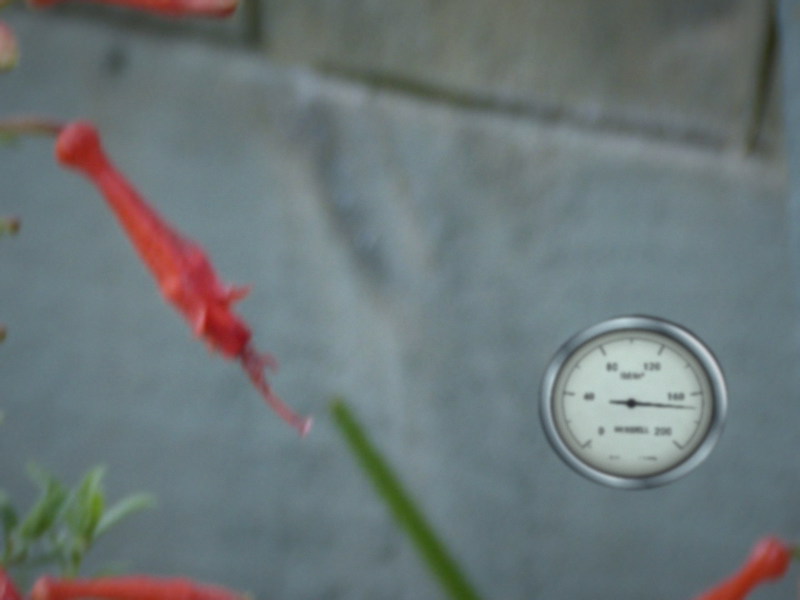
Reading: 170 psi
